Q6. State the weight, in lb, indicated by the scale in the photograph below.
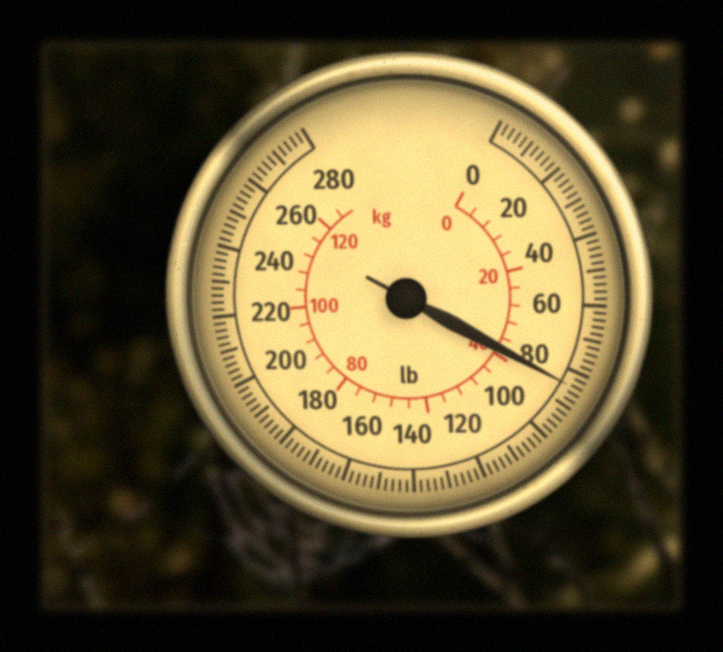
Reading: 84 lb
